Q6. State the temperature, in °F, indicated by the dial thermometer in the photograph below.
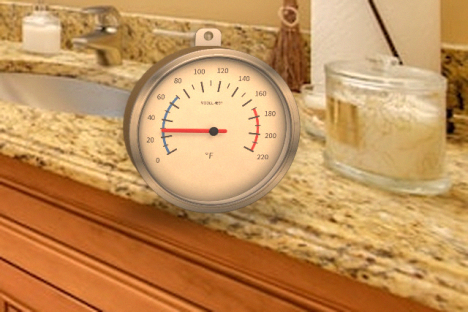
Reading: 30 °F
